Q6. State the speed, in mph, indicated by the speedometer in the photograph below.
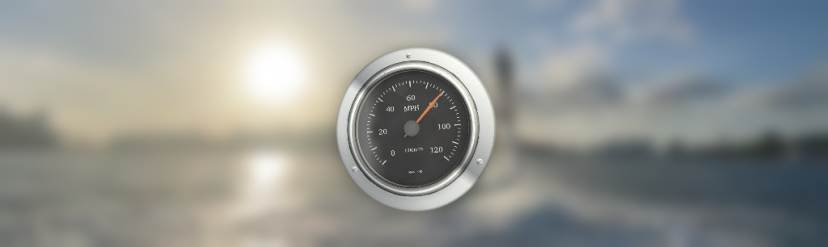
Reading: 80 mph
